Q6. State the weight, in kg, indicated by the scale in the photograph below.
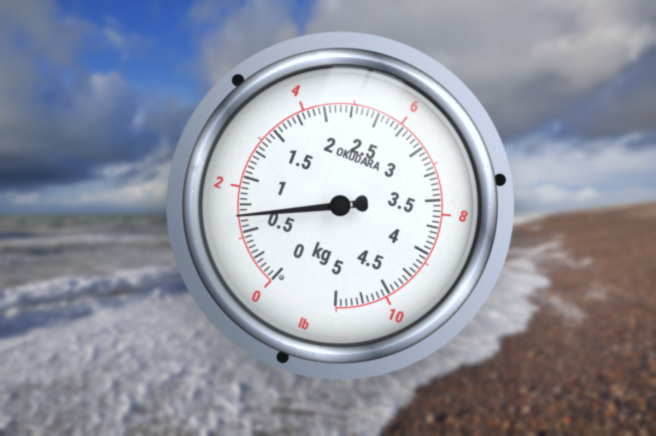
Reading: 0.65 kg
